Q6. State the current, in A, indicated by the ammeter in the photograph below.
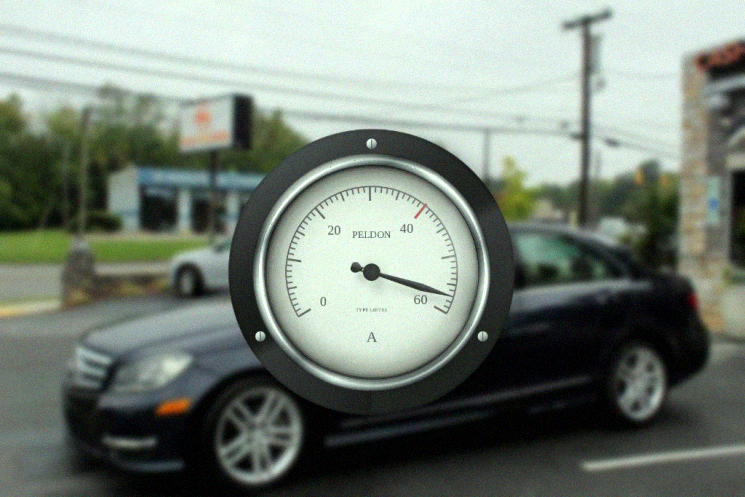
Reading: 57 A
